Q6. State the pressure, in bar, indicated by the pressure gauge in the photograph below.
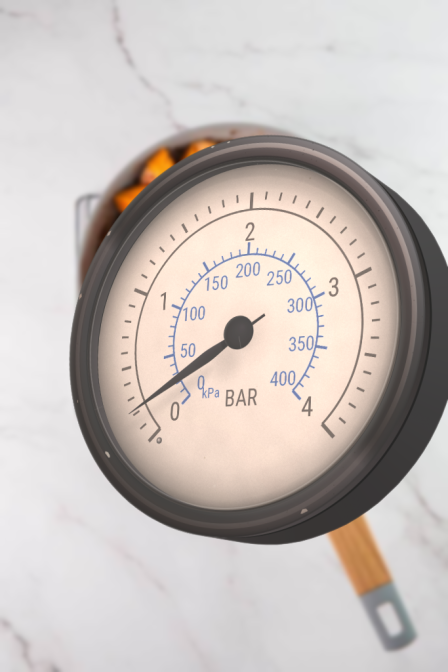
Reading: 0.2 bar
